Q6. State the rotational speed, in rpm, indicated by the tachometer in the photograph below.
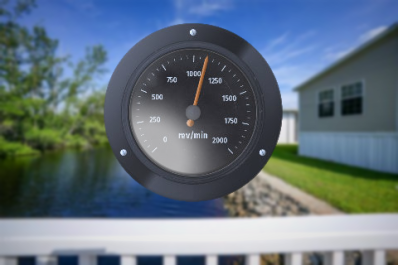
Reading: 1100 rpm
